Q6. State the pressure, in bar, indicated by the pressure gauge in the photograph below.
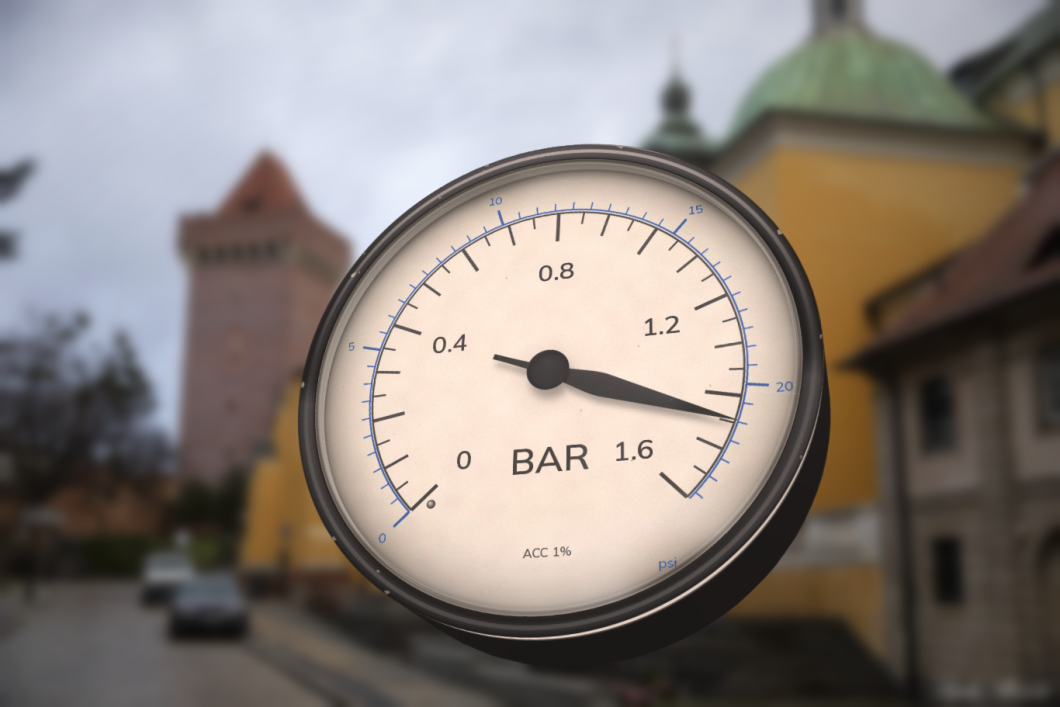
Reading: 1.45 bar
